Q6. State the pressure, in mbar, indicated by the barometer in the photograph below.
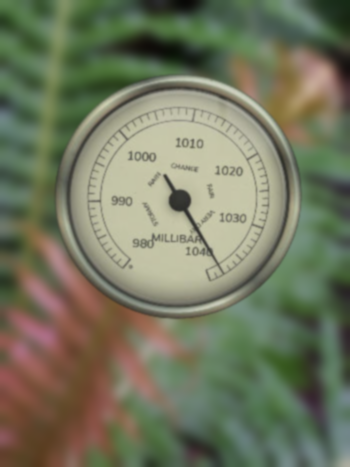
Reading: 1038 mbar
